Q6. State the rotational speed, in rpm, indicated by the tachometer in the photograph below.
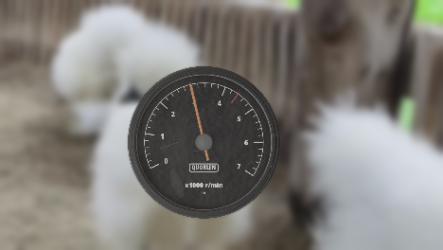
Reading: 3000 rpm
